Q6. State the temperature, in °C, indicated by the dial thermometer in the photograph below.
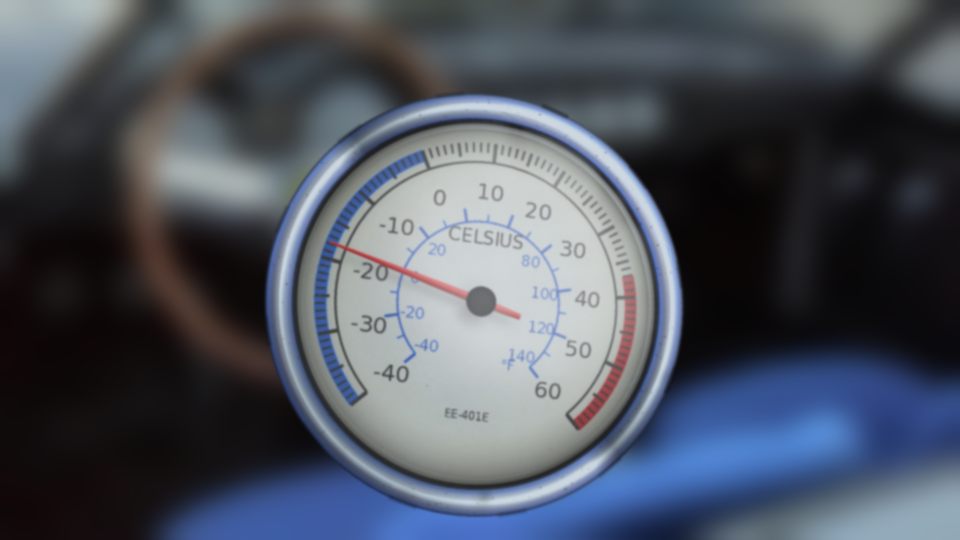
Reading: -18 °C
